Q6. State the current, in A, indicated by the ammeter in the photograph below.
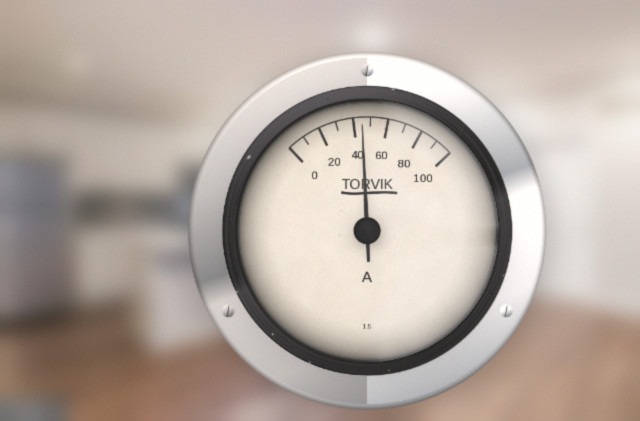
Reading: 45 A
